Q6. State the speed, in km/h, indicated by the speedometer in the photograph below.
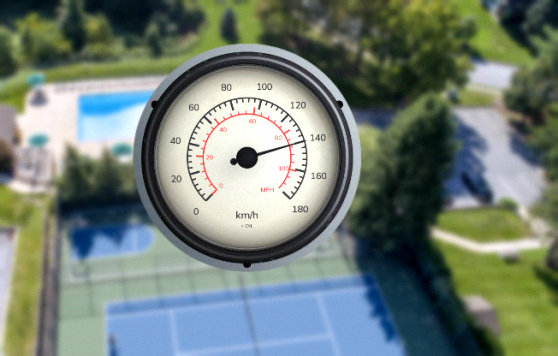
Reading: 140 km/h
